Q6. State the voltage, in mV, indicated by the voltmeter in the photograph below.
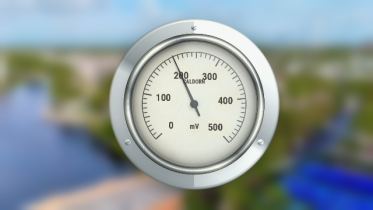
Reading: 200 mV
